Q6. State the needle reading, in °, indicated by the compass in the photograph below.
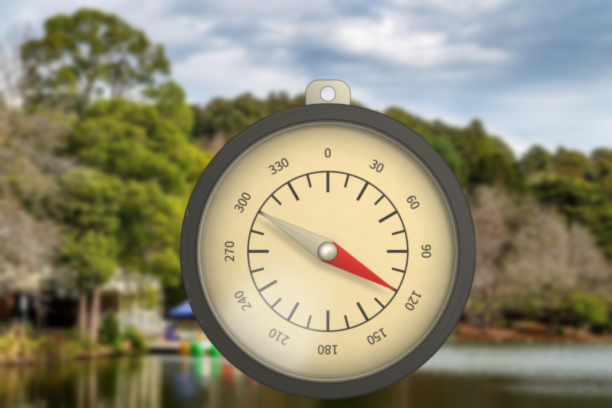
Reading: 120 °
